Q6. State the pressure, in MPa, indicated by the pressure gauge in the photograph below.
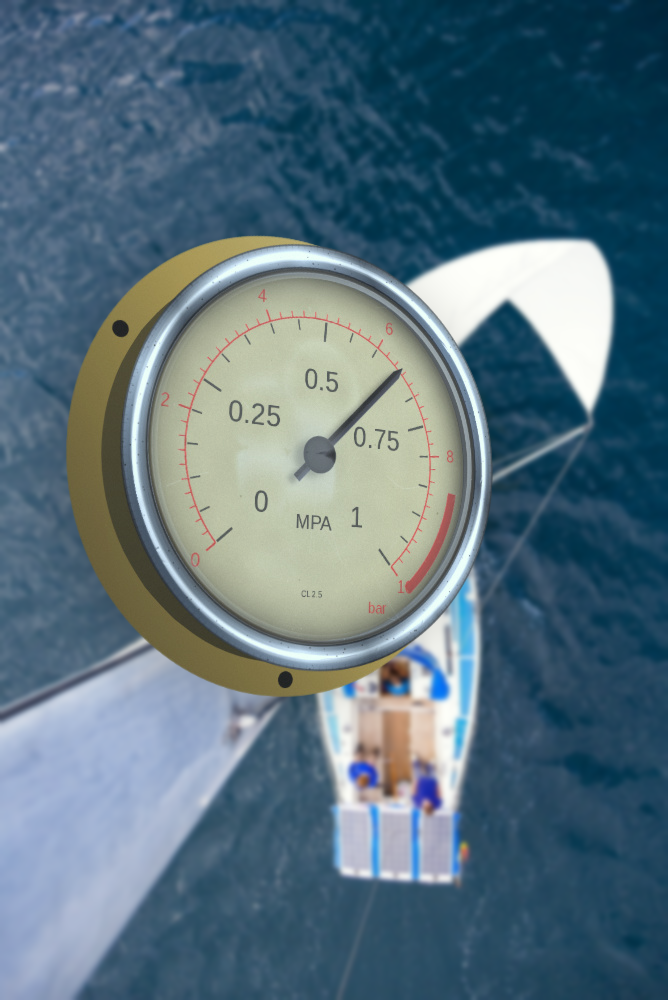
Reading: 0.65 MPa
